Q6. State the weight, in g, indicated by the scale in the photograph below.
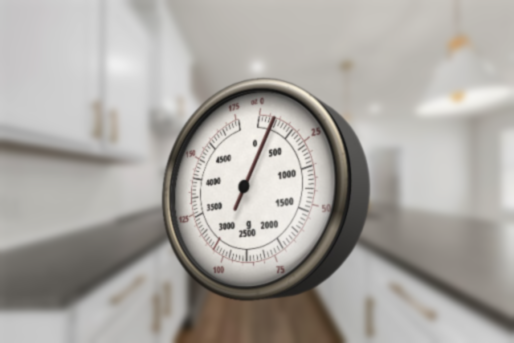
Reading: 250 g
